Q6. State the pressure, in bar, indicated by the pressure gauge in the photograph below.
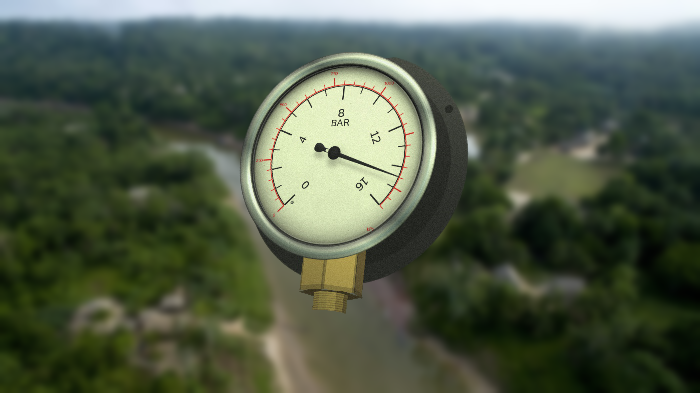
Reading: 14.5 bar
